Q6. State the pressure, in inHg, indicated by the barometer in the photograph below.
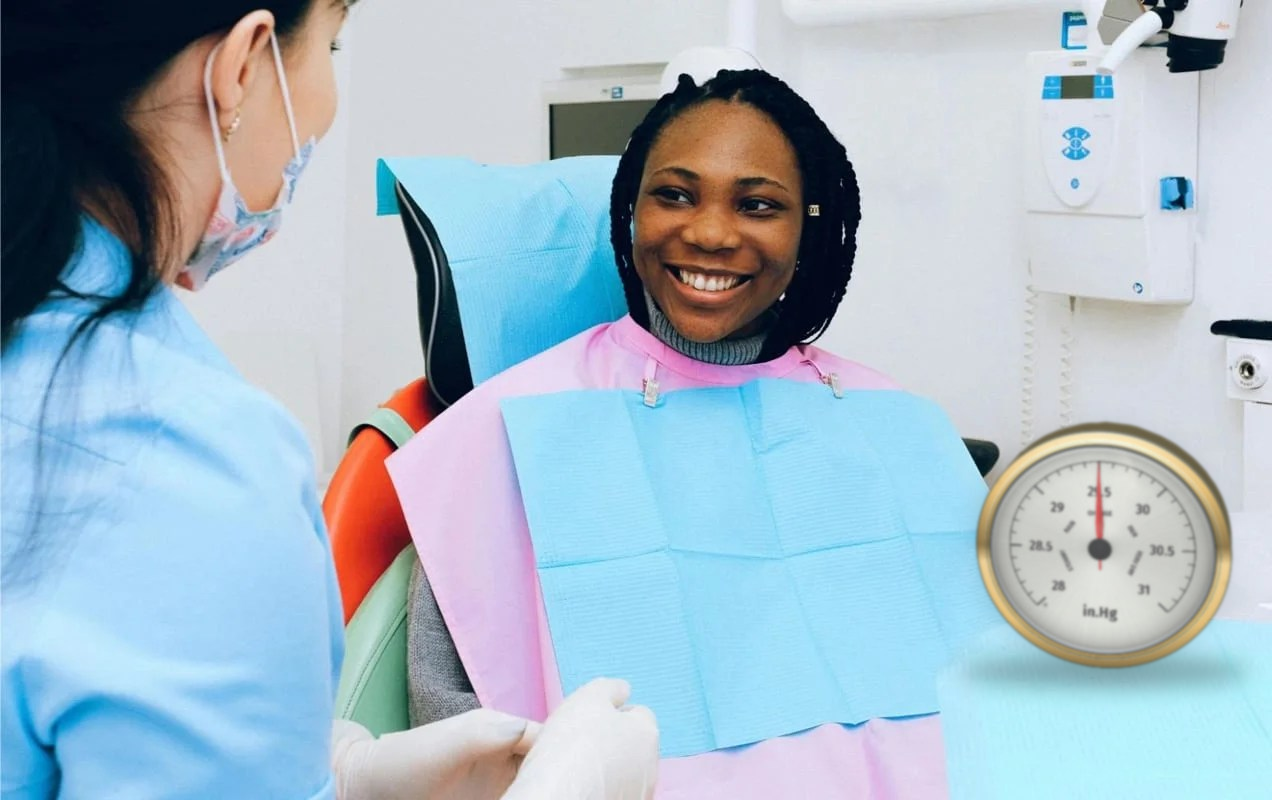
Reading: 29.5 inHg
